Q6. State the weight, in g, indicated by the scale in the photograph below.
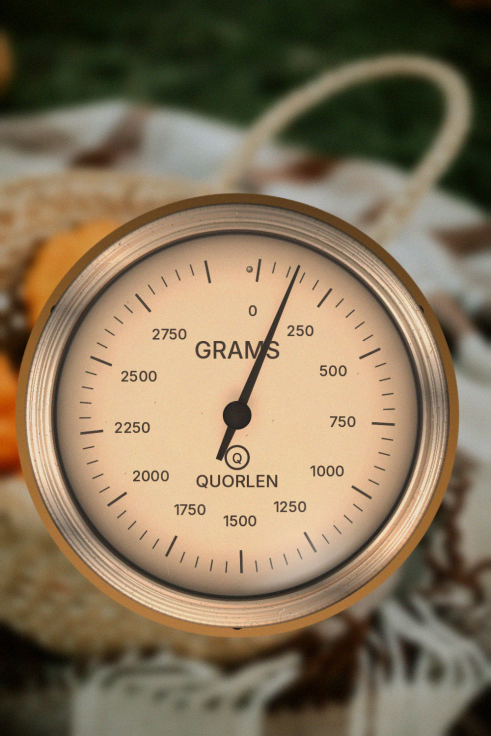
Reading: 125 g
